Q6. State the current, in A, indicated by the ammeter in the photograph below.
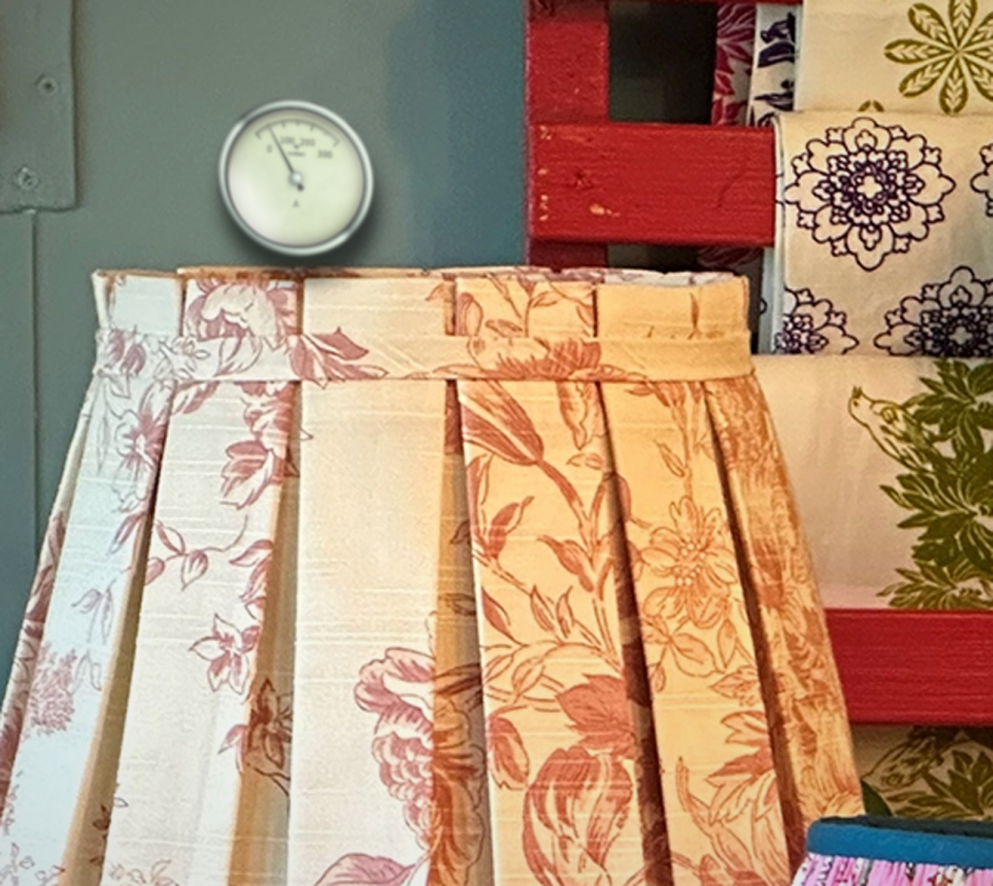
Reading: 50 A
